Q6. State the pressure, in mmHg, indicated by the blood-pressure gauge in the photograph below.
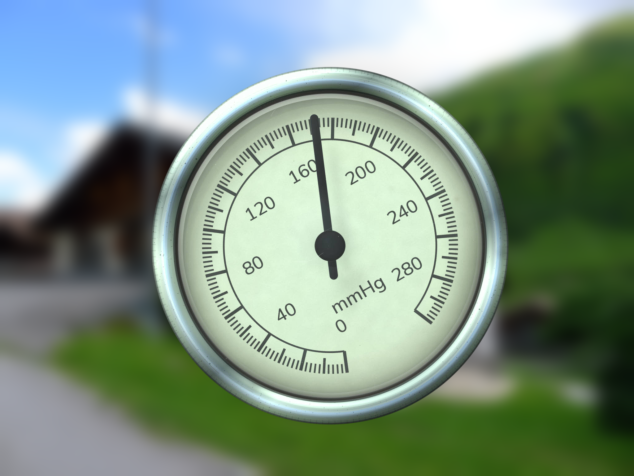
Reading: 172 mmHg
